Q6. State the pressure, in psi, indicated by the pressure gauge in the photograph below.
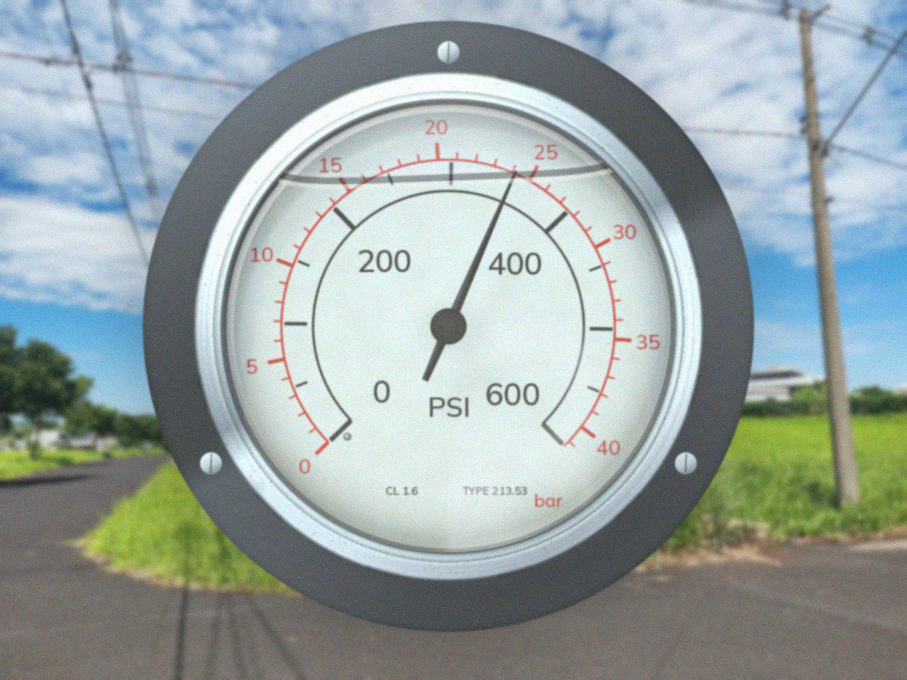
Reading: 350 psi
